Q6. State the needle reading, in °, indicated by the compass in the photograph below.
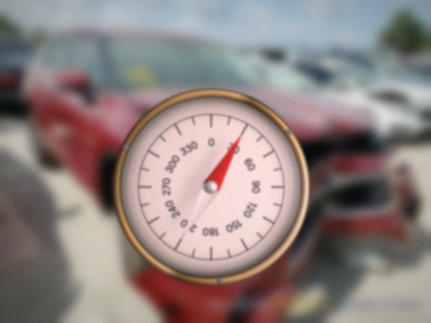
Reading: 30 °
